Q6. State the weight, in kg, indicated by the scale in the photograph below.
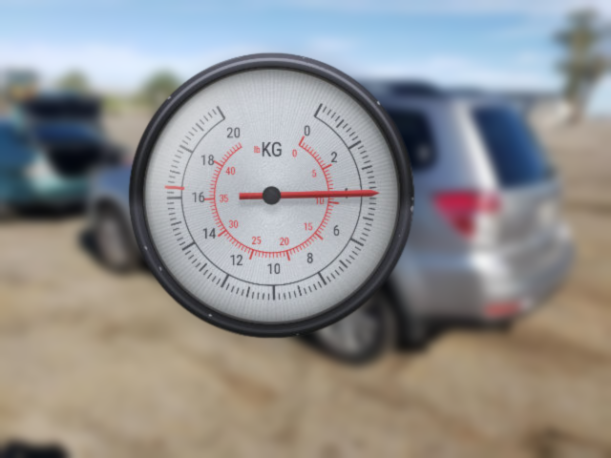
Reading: 4 kg
